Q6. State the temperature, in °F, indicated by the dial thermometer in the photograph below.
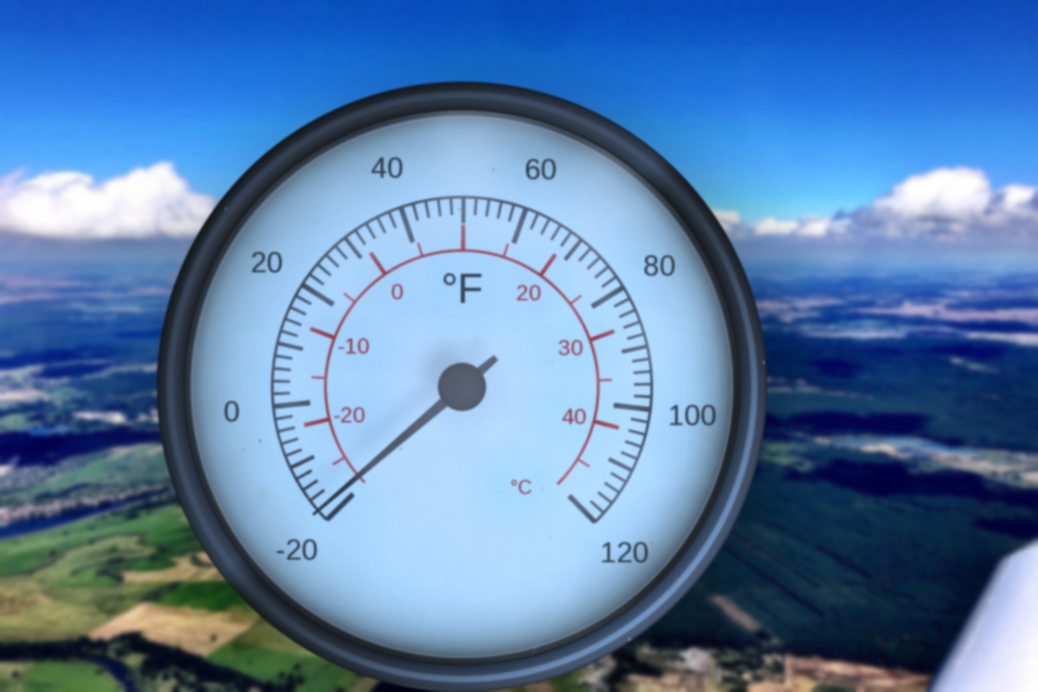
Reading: -18 °F
